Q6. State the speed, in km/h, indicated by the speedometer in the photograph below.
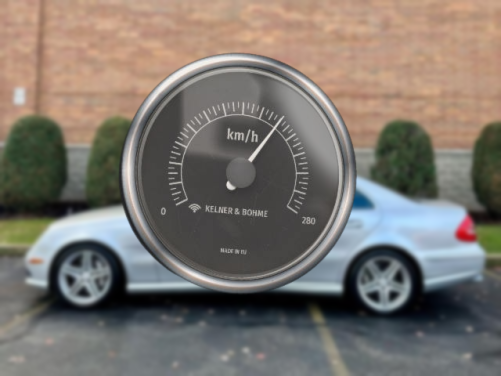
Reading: 180 km/h
